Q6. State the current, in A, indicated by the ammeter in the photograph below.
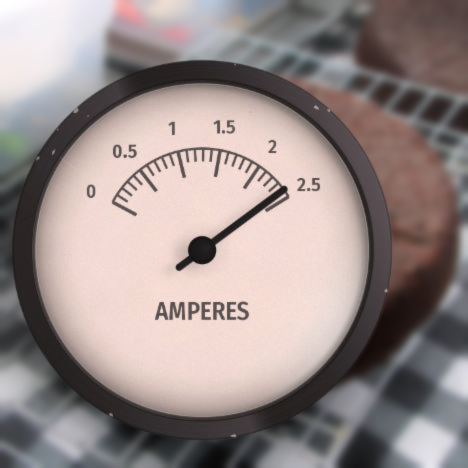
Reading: 2.4 A
